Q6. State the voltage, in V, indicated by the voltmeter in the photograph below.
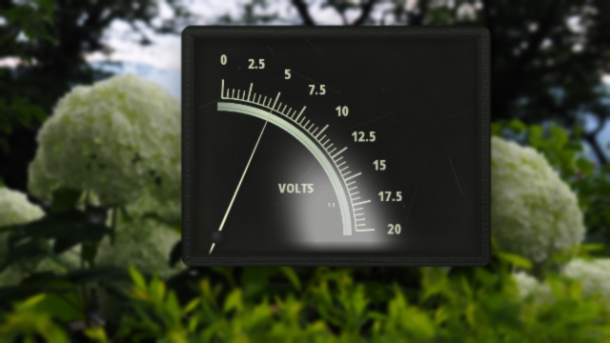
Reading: 5 V
